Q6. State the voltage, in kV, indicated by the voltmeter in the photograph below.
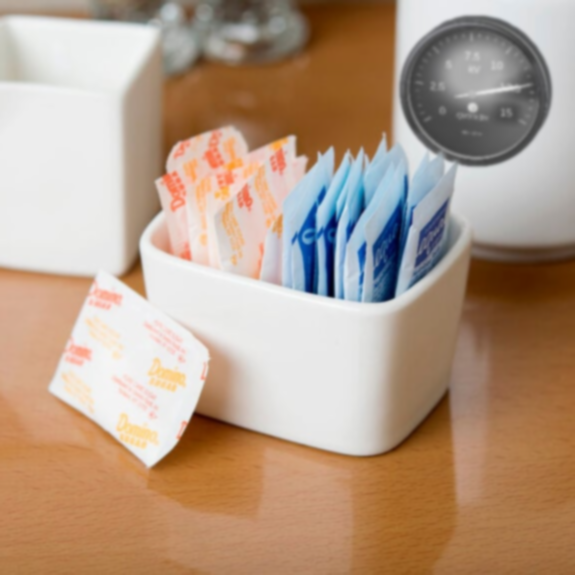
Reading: 12.5 kV
